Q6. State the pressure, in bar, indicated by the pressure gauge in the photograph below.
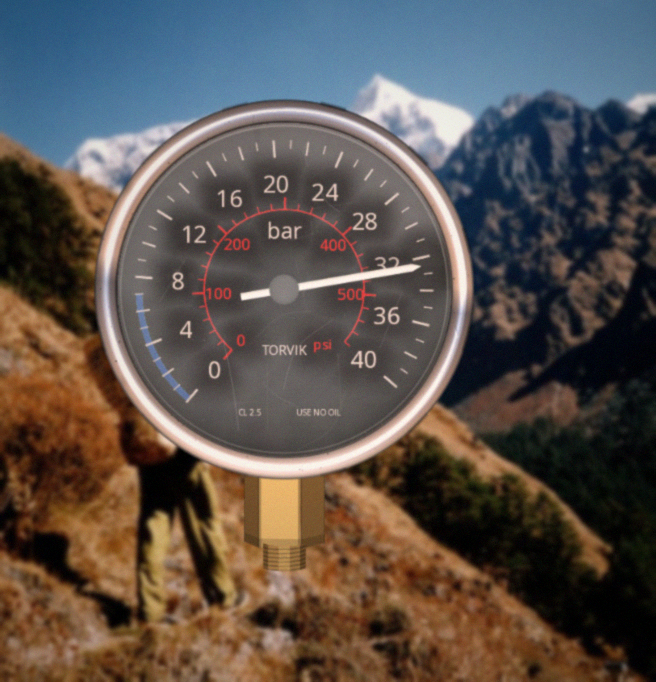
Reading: 32.5 bar
